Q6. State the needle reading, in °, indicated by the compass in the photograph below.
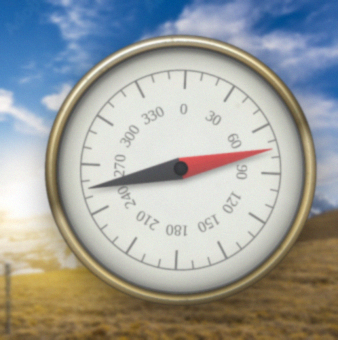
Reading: 75 °
